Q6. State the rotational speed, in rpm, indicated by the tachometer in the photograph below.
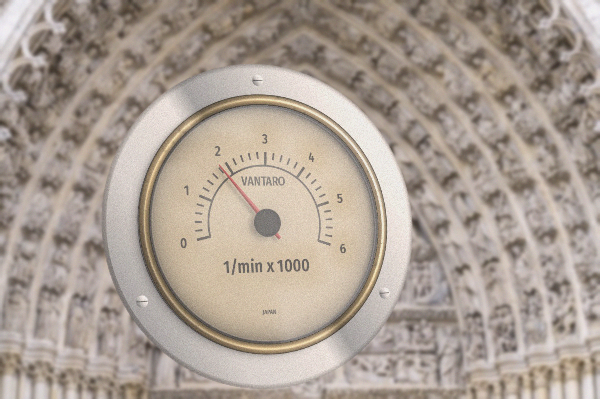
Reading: 1800 rpm
